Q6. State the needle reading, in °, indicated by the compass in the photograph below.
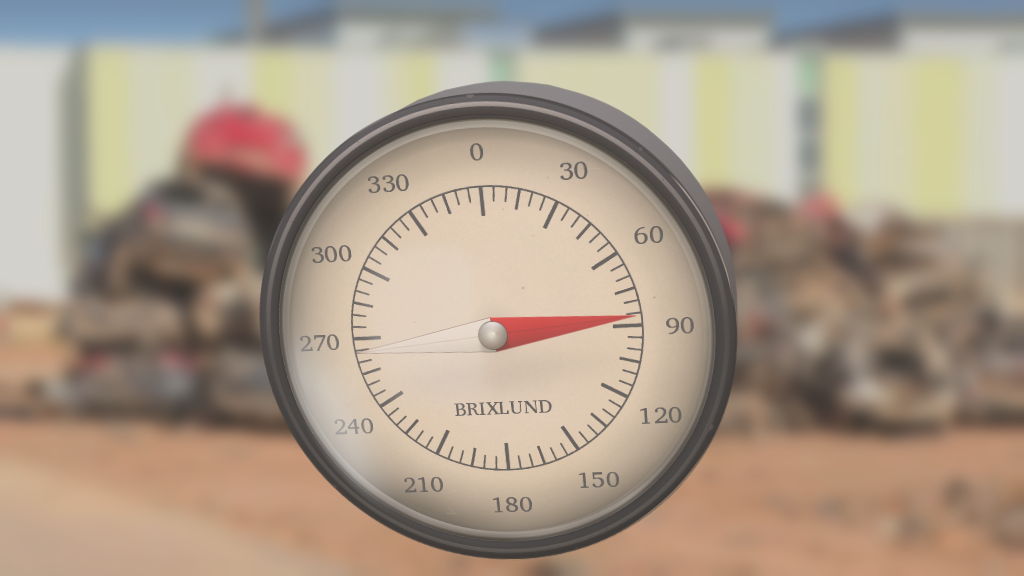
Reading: 85 °
